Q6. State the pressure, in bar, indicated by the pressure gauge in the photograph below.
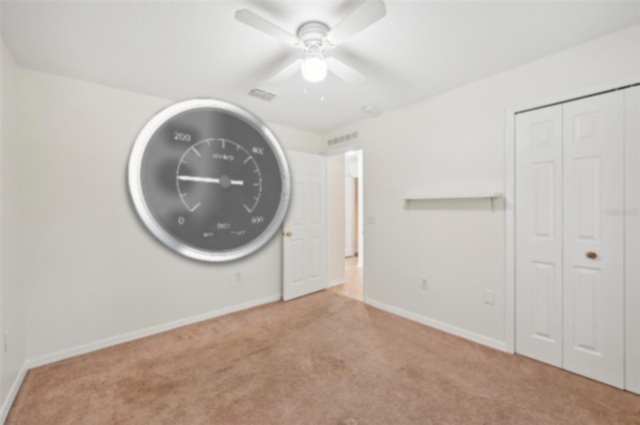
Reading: 100 bar
